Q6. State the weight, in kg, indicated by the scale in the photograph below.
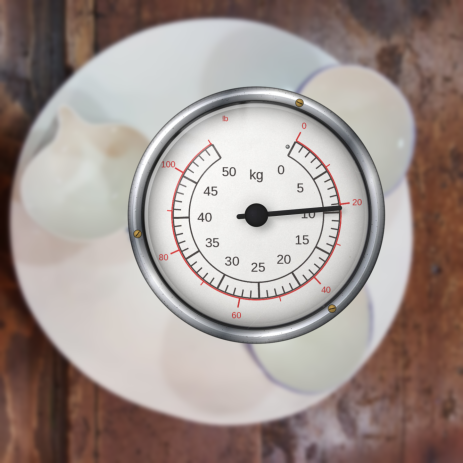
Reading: 9.5 kg
